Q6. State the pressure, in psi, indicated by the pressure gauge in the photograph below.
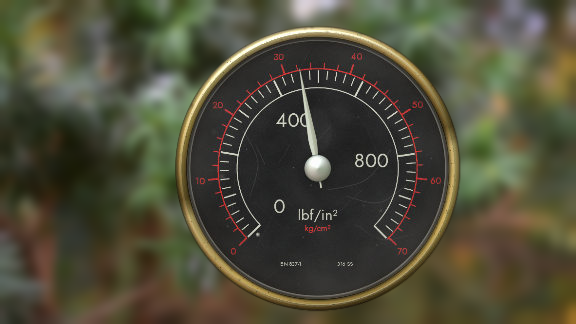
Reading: 460 psi
